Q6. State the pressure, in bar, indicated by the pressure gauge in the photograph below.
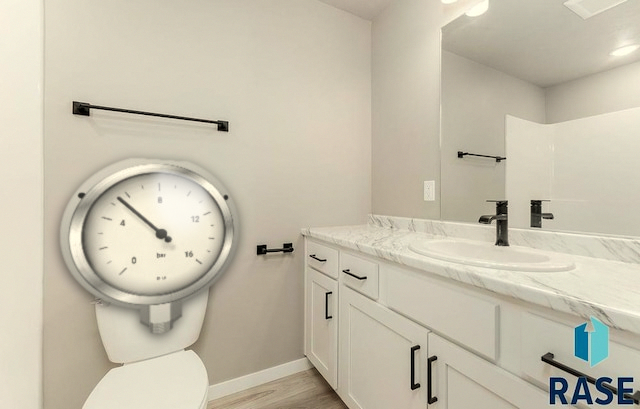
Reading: 5.5 bar
